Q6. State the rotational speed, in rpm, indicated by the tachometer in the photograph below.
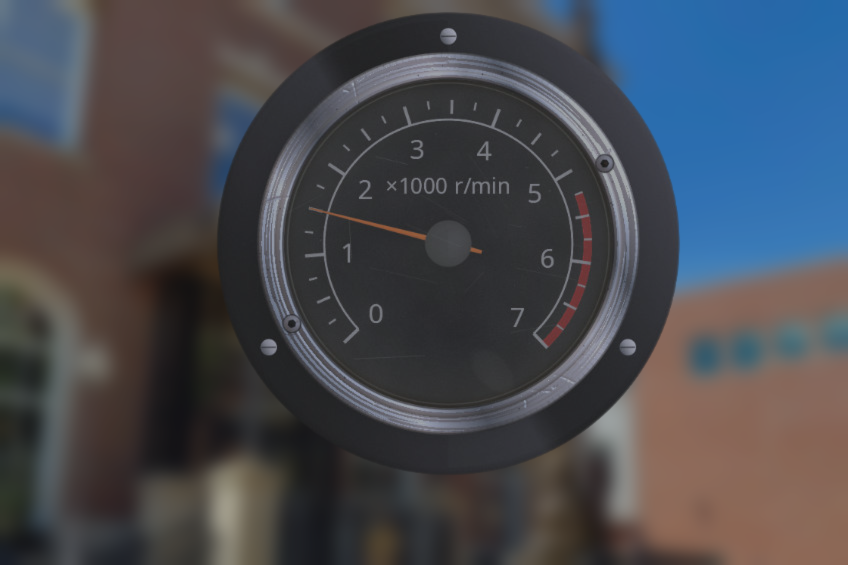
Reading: 1500 rpm
